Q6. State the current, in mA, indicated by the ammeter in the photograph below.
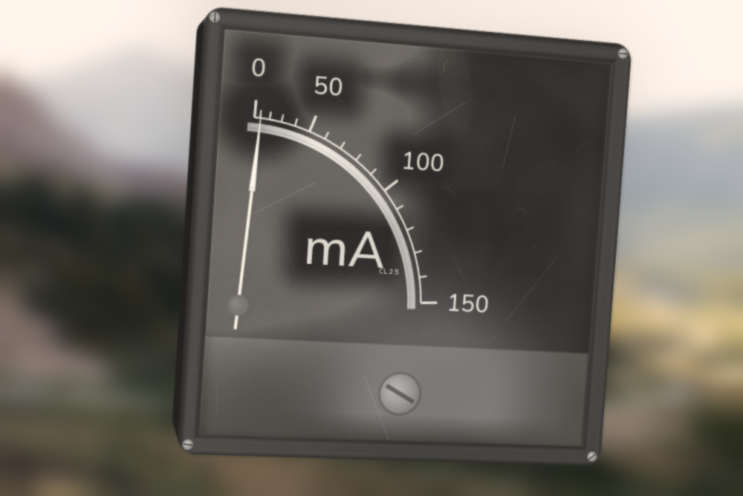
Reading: 10 mA
